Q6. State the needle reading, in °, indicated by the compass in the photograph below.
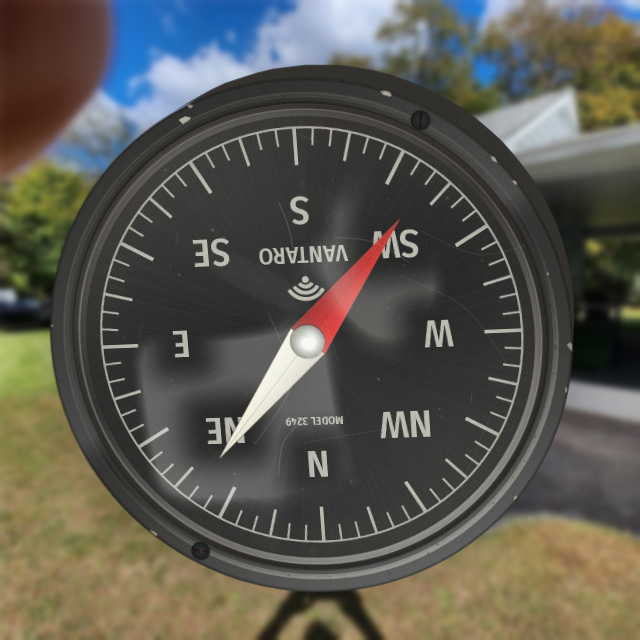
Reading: 220 °
